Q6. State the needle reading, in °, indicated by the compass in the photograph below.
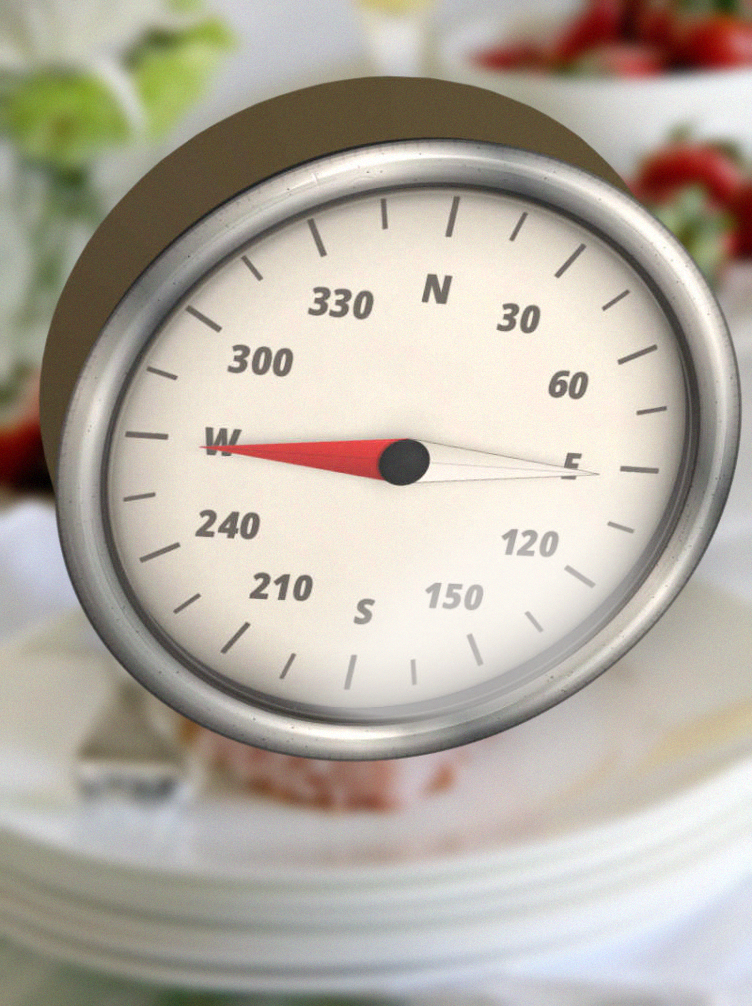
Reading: 270 °
